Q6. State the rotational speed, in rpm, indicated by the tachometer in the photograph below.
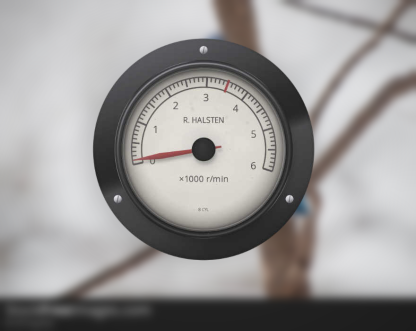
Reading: 100 rpm
